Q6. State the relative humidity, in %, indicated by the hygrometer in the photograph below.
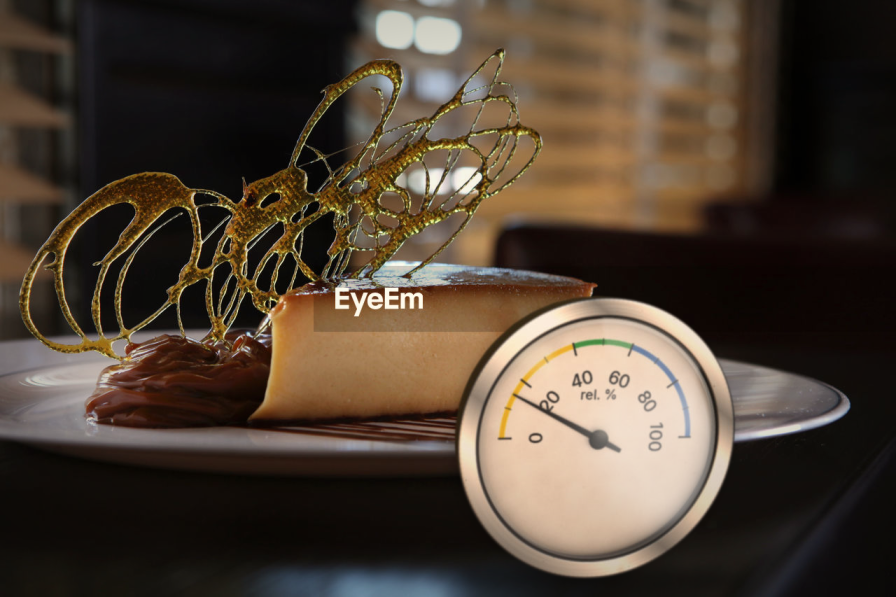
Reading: 15 %
